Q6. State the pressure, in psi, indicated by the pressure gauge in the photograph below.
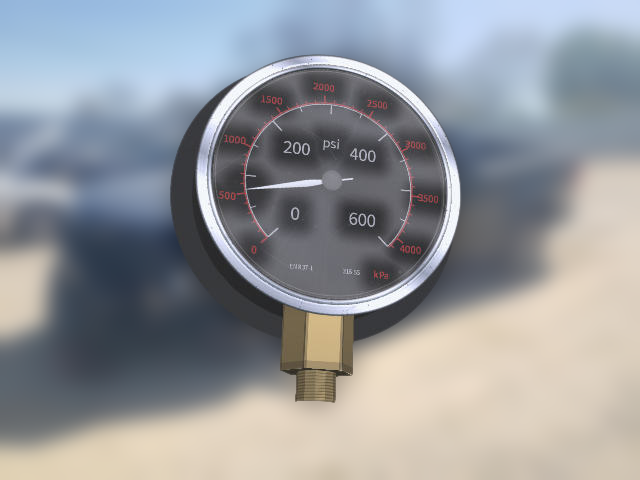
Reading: 75 psi
